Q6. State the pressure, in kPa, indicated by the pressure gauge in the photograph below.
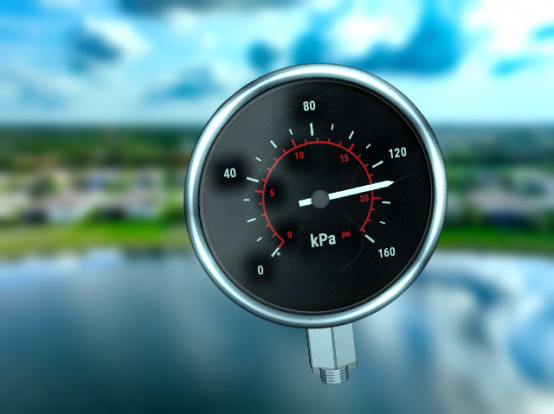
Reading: 130 kPa
